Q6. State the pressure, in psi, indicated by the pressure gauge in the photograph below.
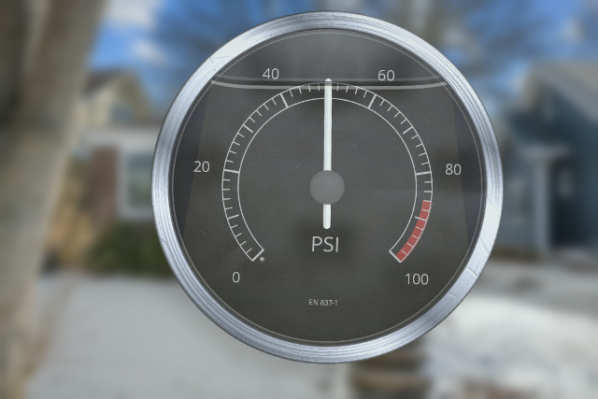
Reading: 50 psi
